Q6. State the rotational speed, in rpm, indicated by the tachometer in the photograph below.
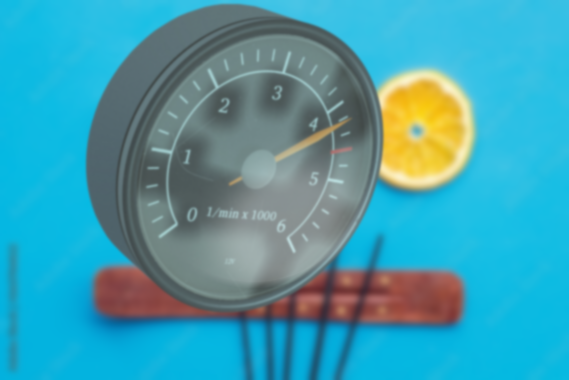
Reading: 4200 rpm
